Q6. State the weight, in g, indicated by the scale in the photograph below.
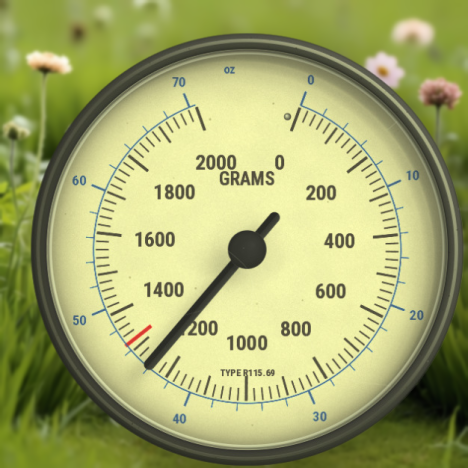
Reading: 1250 g
